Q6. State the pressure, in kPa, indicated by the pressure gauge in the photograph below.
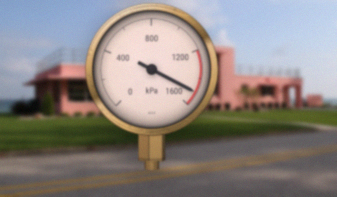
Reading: 1500 kPa
